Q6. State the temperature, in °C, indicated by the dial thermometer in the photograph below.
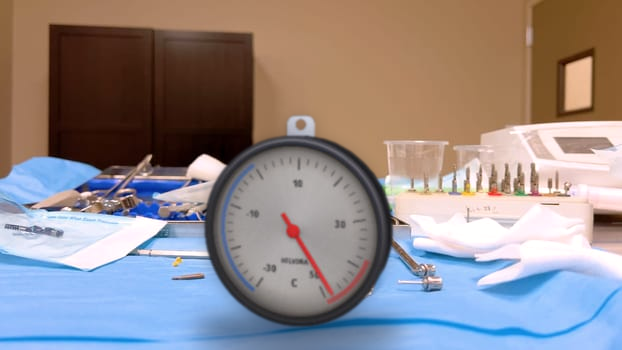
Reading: 48 °C
